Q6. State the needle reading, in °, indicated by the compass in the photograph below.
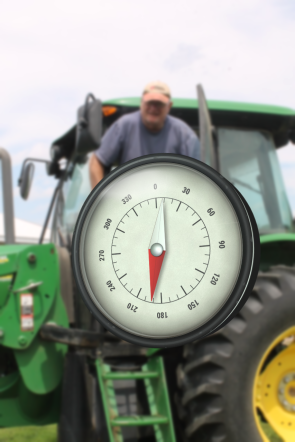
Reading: 190 °
